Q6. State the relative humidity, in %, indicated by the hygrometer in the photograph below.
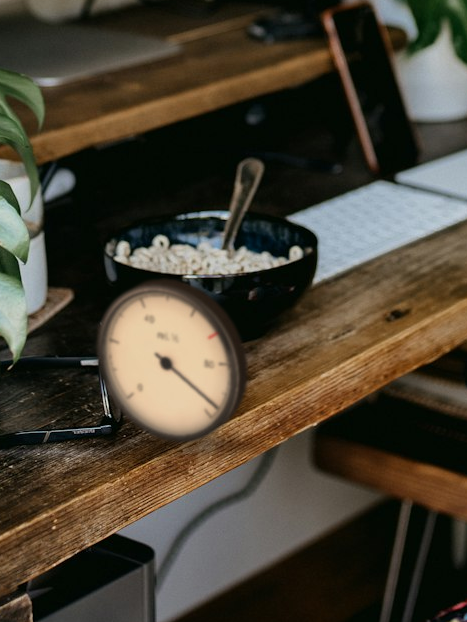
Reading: 95 %
